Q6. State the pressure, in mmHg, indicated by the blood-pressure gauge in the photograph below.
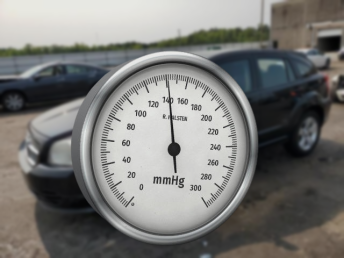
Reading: 140 mmHg
